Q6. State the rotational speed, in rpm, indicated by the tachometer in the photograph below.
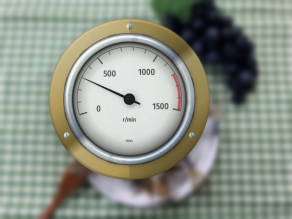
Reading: 300 rpm
